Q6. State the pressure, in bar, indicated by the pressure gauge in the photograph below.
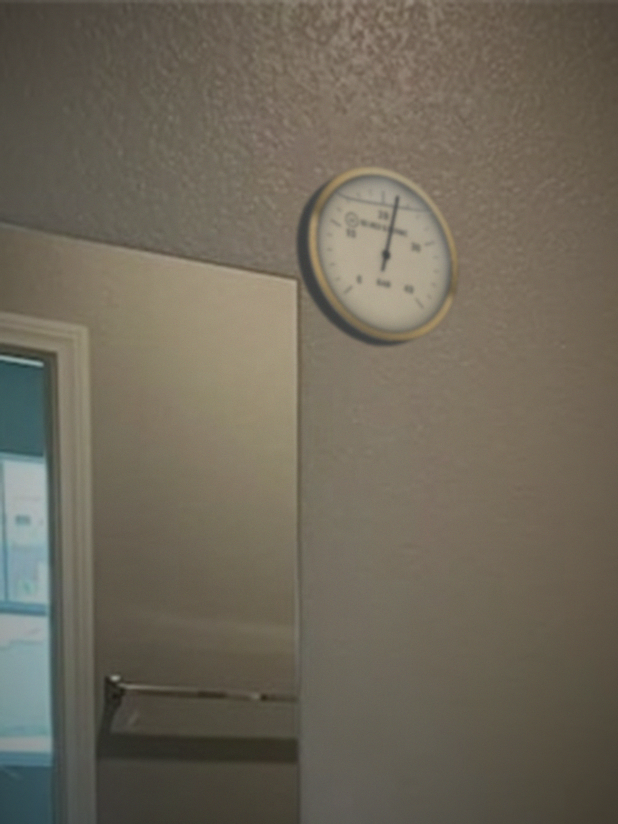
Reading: 22 bar
